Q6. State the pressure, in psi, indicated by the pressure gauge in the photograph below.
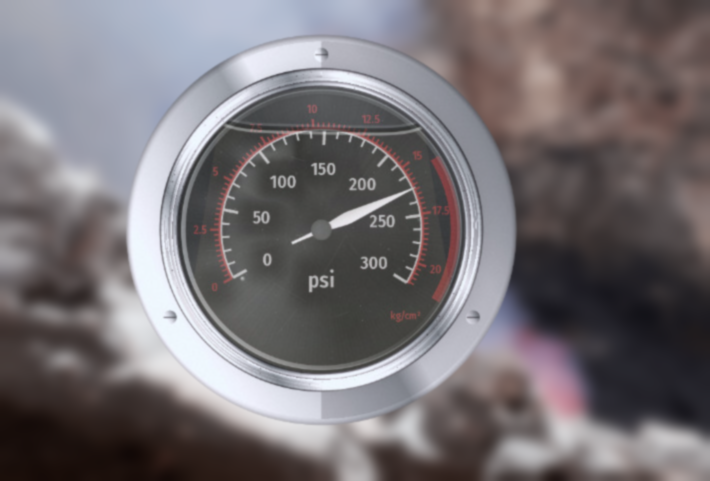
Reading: 230 psi
